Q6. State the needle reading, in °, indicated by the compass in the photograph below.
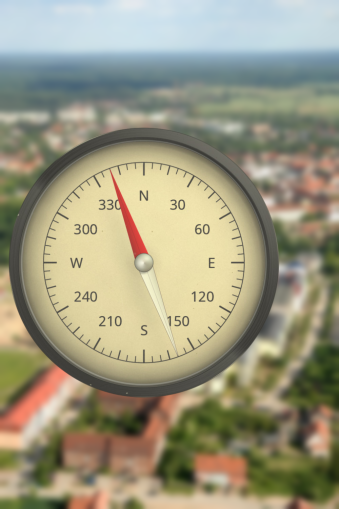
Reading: 340 °
